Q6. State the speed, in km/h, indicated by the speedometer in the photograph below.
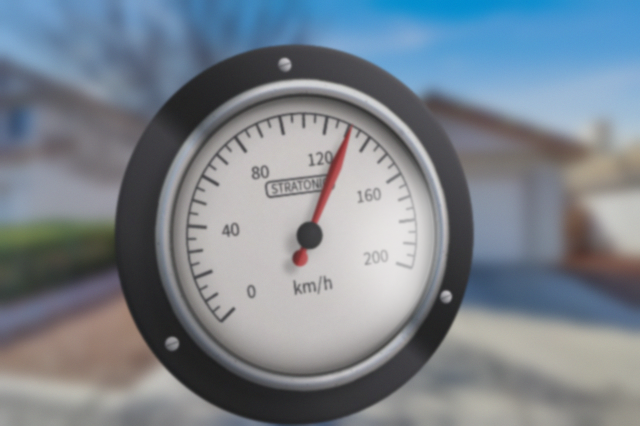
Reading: 130 km/h
